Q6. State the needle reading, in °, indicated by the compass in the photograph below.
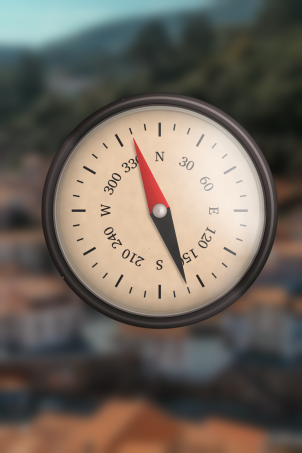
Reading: 340 °
